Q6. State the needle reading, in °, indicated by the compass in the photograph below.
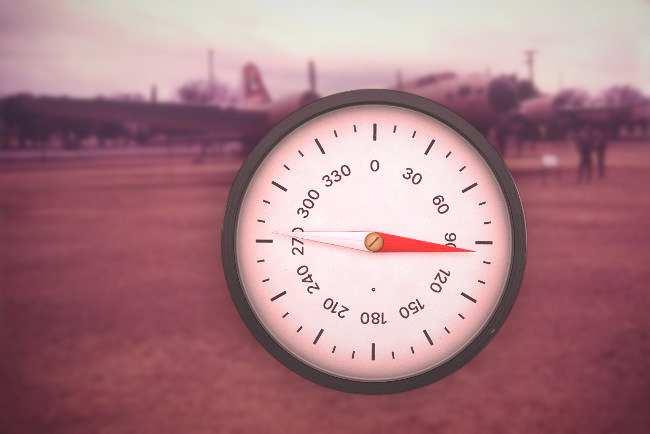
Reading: 95 °
